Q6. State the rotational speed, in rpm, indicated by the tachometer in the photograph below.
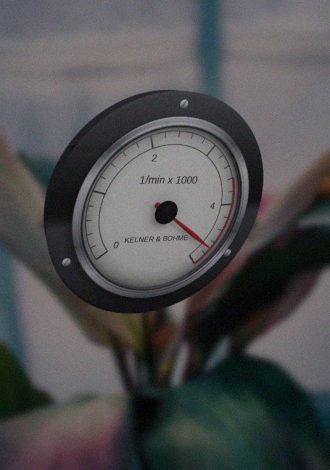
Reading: 4700 rpm
